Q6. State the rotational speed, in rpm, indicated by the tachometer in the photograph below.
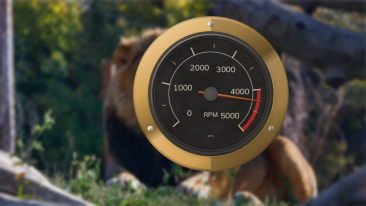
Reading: 4250 rpm
